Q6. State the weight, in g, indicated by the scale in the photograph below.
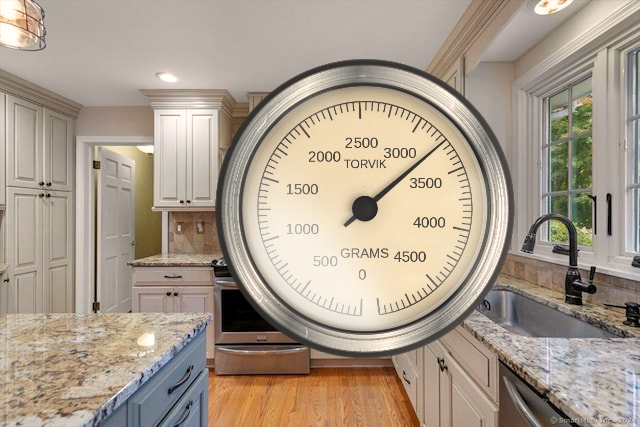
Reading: 3250 g
